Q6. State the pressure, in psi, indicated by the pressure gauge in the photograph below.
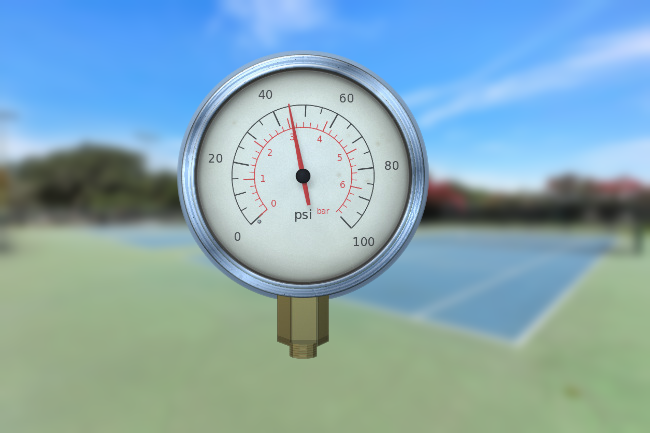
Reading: 45 psi
